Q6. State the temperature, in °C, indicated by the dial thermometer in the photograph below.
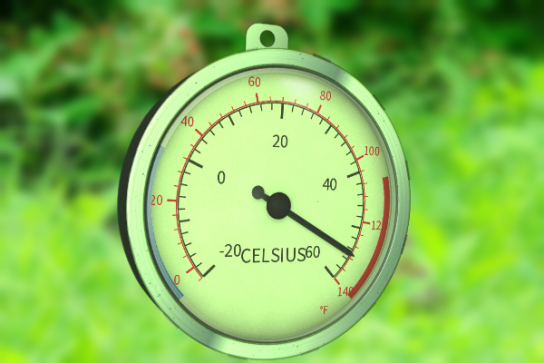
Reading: 55 °C
